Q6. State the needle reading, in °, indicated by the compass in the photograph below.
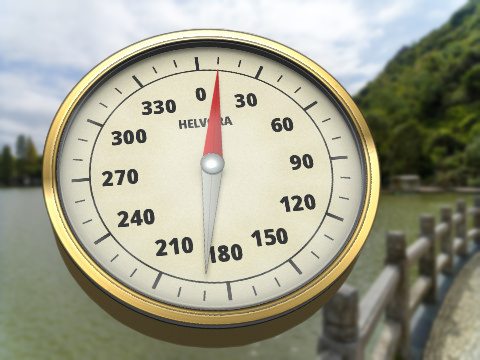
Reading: 10 °
